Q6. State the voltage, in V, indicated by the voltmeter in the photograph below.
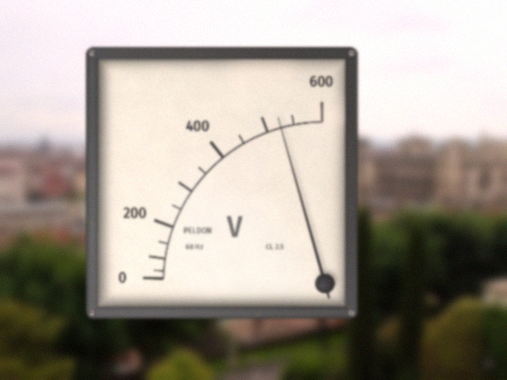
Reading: 525 V
